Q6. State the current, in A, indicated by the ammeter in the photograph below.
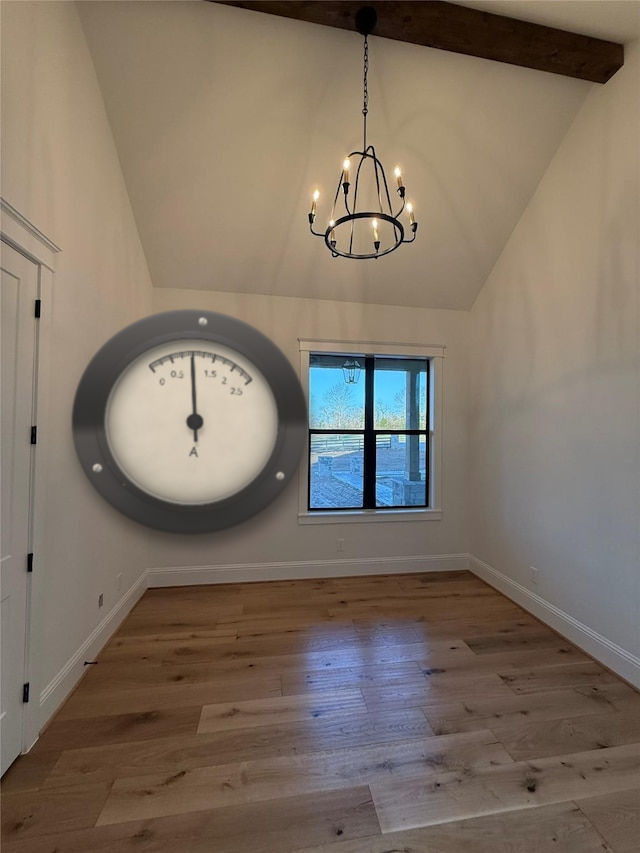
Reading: 1 A
